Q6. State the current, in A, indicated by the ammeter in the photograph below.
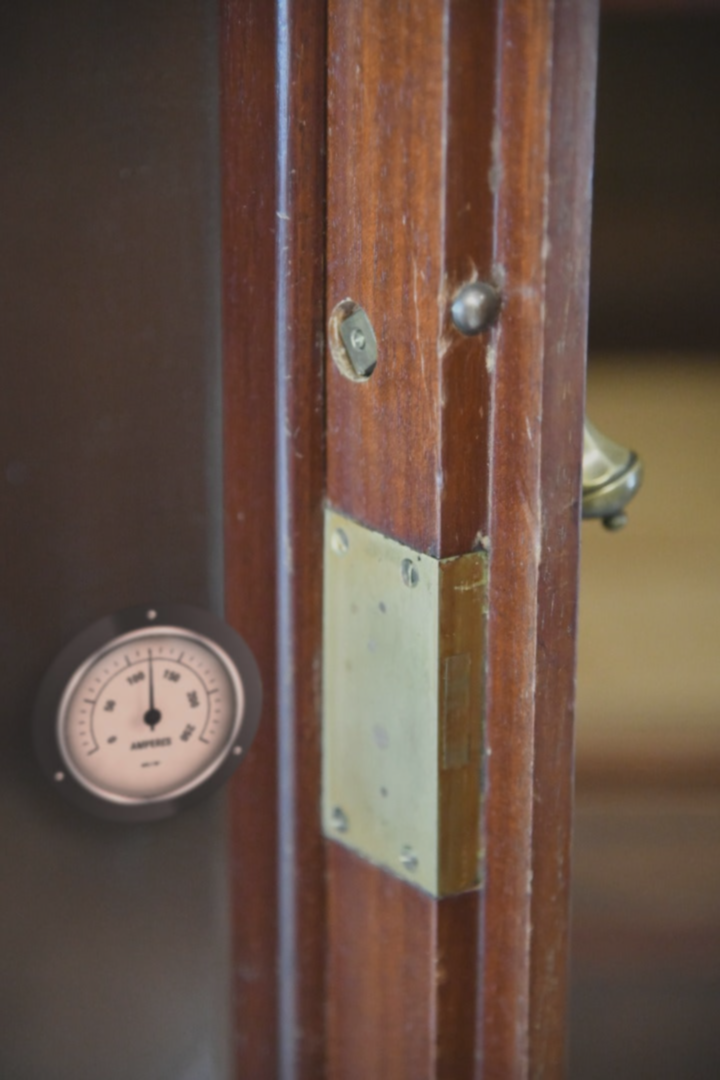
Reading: 120 A
